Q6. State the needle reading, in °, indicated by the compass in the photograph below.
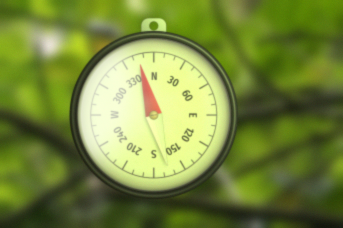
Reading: 345 °
